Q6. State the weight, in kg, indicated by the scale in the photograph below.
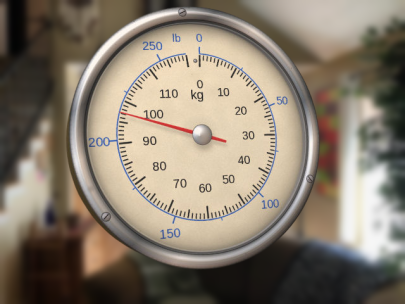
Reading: 97 kg
